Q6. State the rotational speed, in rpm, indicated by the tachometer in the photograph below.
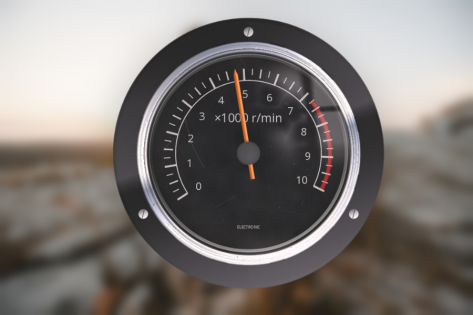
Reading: 4750 rpm
